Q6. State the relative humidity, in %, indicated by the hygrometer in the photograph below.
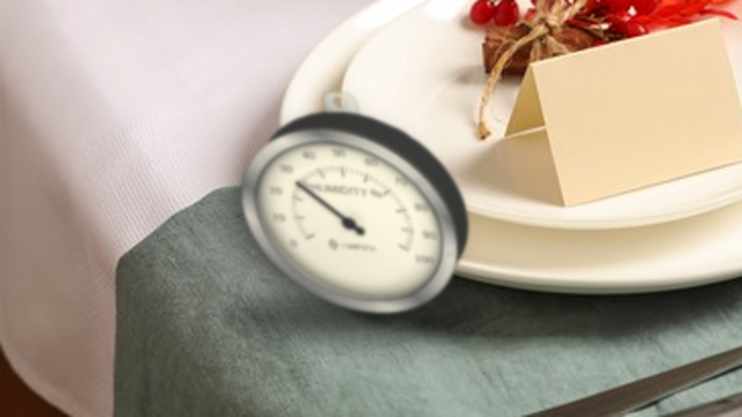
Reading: 30 %
